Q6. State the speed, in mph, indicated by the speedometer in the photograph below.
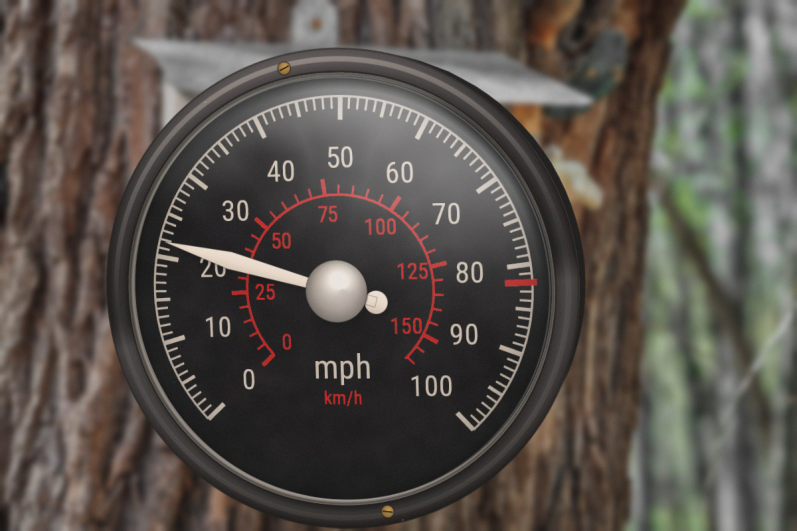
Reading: 22 mph
